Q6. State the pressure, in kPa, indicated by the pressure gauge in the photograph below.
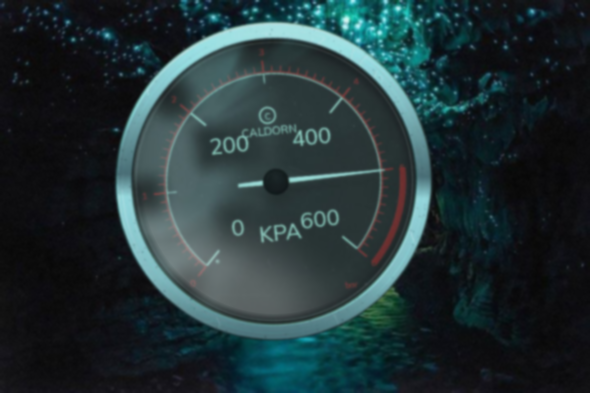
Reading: 500 kPa
